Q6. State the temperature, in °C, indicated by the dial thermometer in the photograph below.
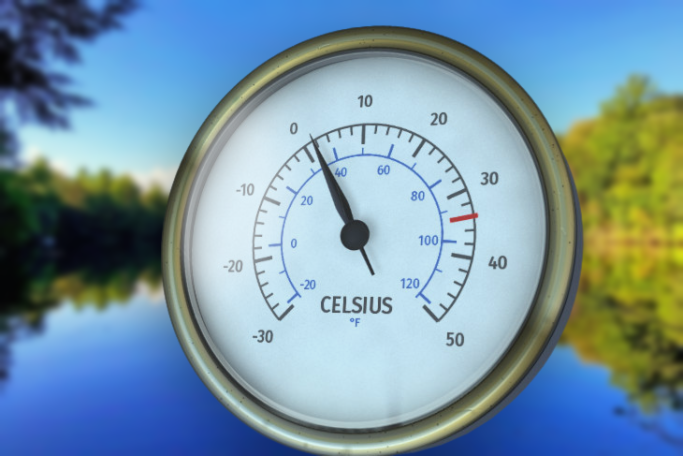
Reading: 2 °C
